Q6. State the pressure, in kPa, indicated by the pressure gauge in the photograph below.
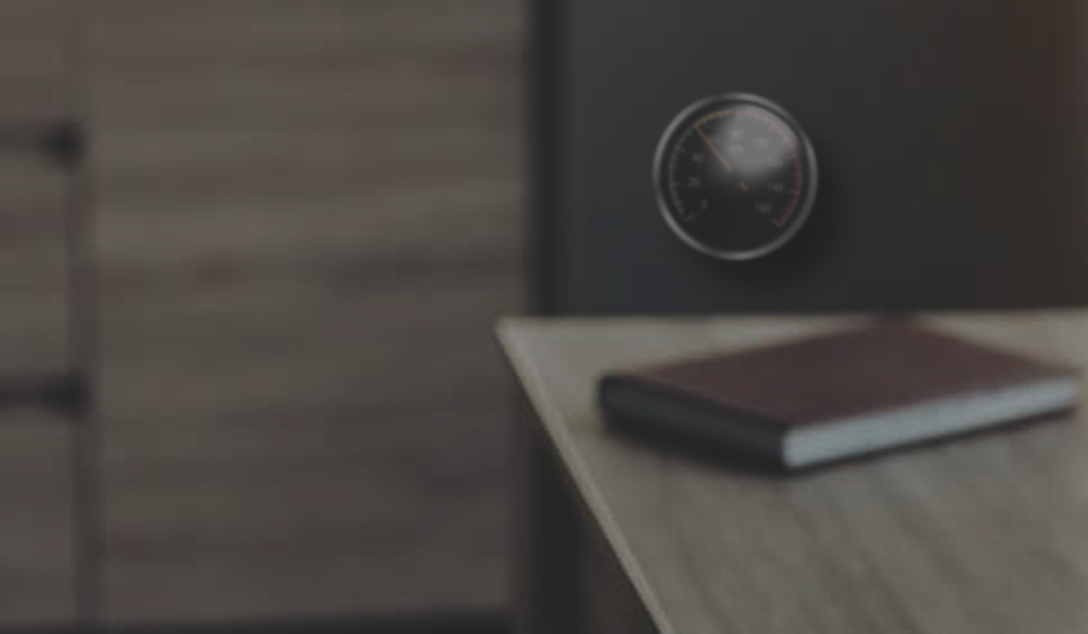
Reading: 55 kPa
